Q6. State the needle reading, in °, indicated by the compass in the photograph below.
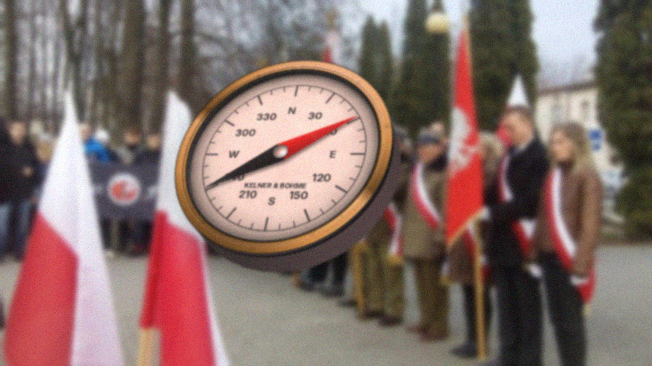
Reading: 60 °
